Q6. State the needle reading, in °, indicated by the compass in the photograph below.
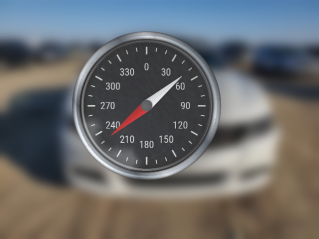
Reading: 230 °
